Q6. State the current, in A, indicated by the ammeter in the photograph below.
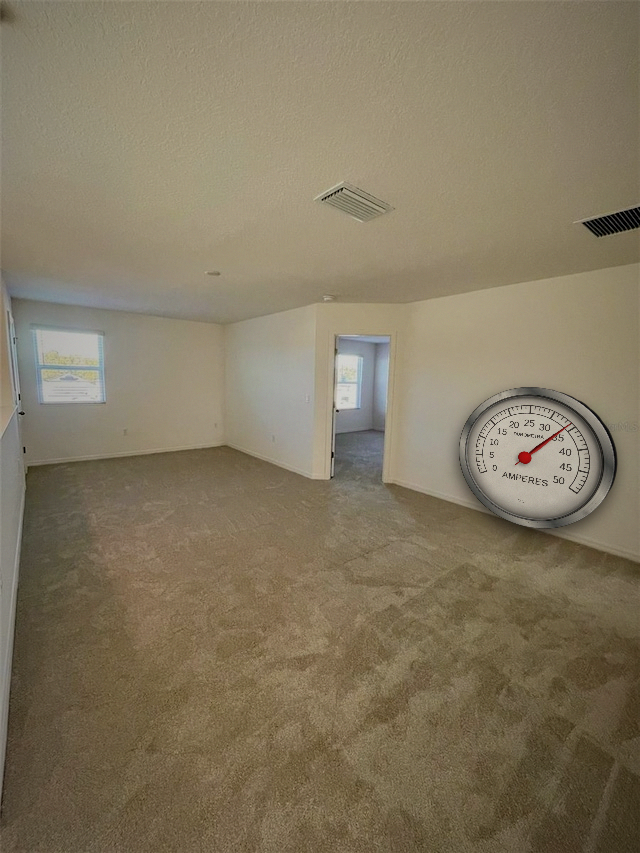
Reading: 34 A
